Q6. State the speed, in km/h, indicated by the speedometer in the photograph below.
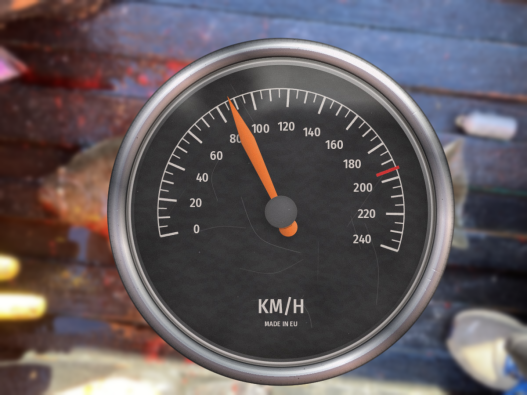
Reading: 87.5 km/h
